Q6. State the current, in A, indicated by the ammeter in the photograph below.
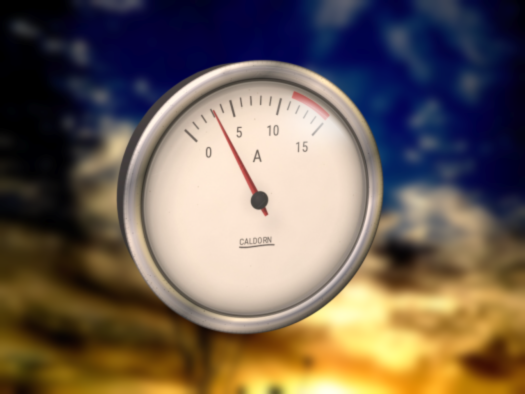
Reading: 3 A
